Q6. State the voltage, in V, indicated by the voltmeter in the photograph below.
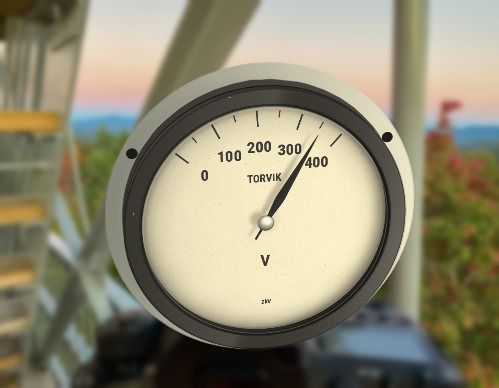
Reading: 350 V
